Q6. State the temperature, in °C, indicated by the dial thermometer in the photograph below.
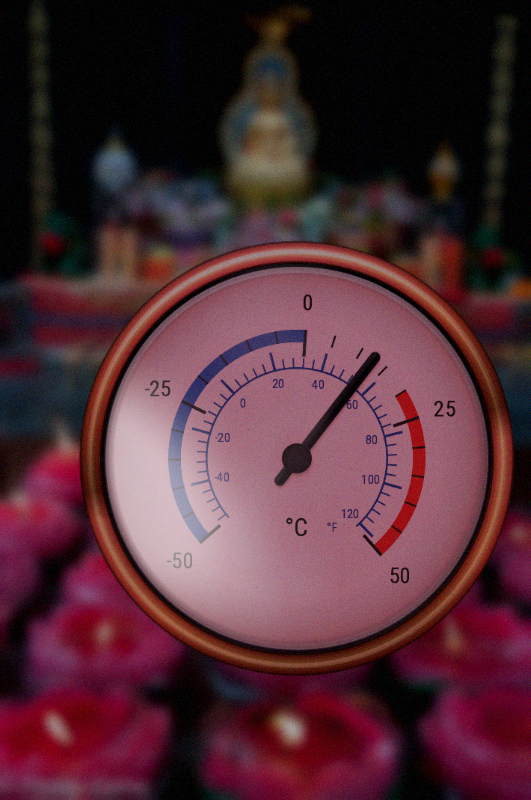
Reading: 12.5 °C
